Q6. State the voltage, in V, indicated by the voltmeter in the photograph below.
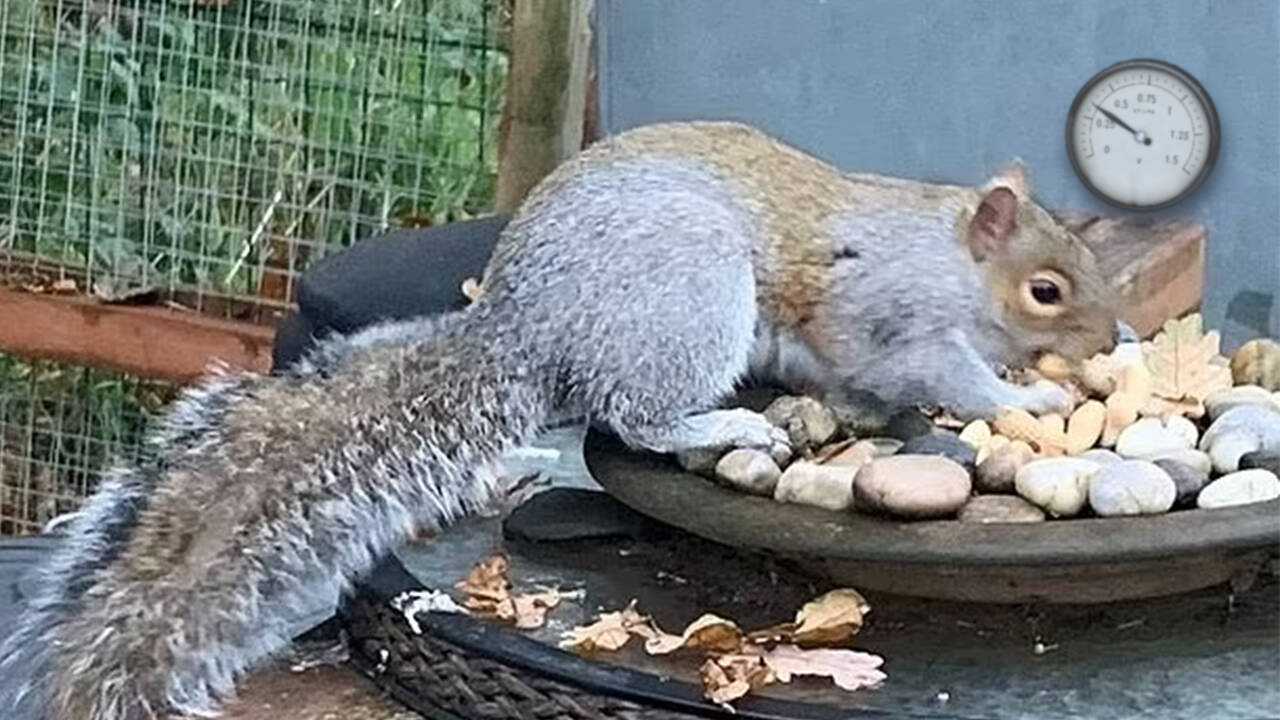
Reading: 0.35 V
